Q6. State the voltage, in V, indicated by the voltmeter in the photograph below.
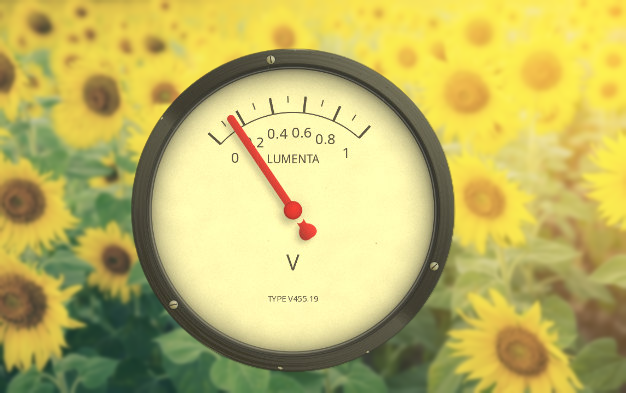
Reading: 0.15 V
